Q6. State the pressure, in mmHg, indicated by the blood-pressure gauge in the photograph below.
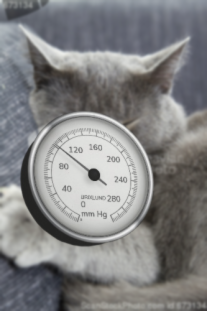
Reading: 100 mmHg
